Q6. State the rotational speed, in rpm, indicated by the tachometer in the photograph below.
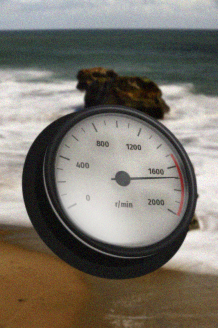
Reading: 1700 rpm
